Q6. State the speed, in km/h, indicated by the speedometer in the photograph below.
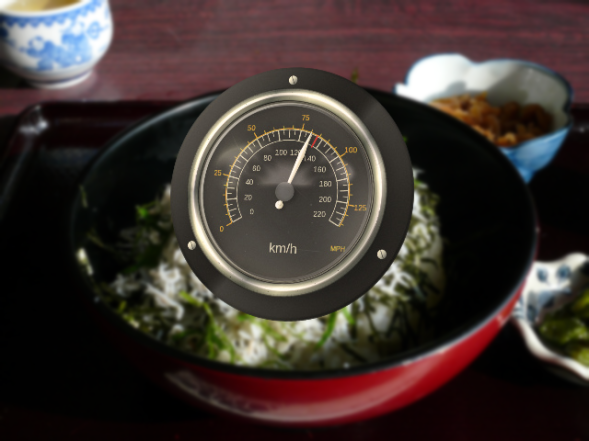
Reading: 130 km/h
